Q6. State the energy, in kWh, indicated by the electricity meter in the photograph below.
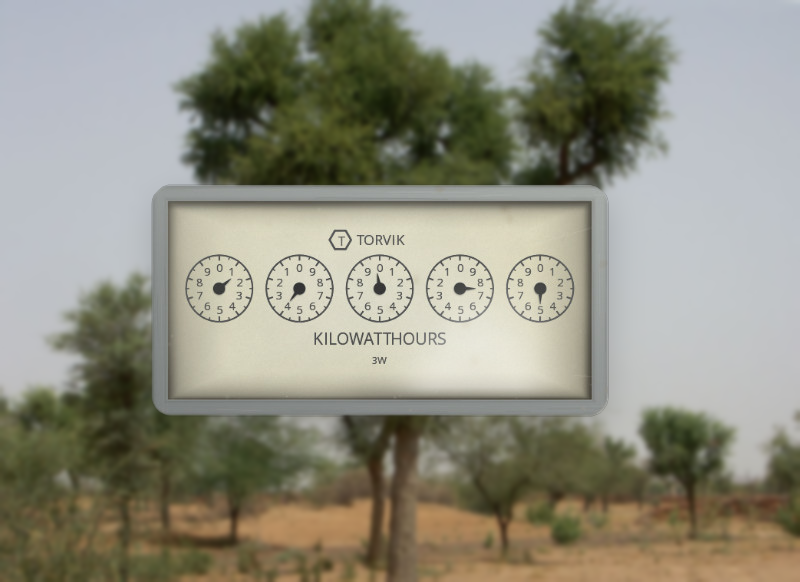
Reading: 13975 kWh
